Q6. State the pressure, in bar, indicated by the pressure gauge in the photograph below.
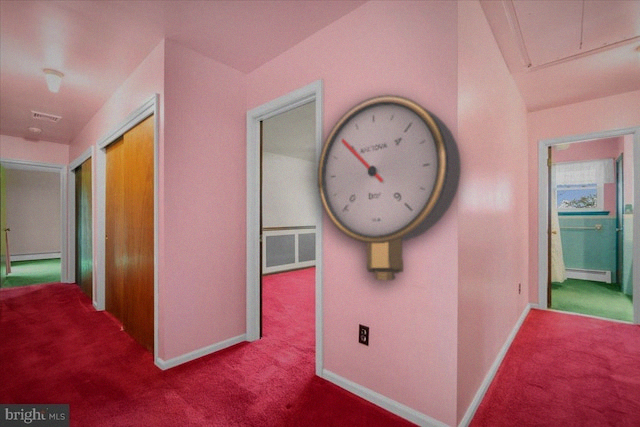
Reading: 2 bar
